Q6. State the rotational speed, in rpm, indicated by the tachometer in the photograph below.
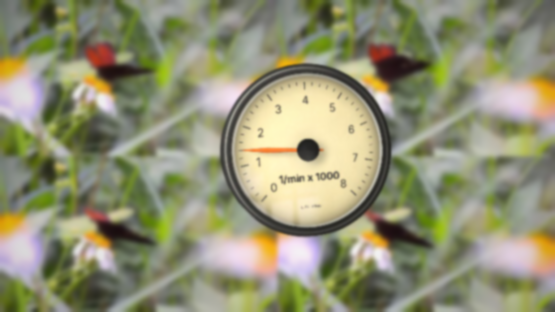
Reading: 1400 rpm
